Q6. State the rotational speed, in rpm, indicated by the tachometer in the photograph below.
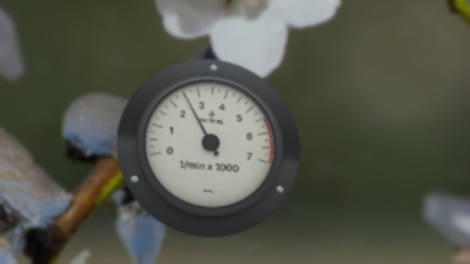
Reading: 2500 rpm
